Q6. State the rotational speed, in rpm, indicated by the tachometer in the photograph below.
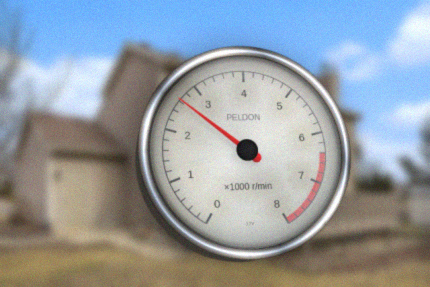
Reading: 2600 rpm
